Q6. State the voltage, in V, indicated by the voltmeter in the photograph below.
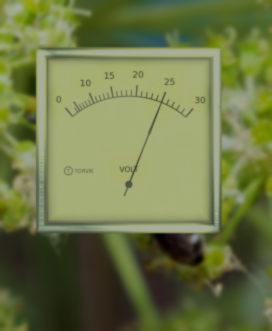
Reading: 25 V
